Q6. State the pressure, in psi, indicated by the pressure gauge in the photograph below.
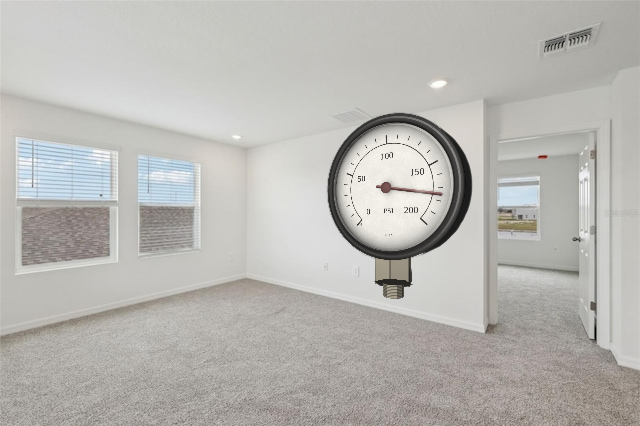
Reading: 175 psi
